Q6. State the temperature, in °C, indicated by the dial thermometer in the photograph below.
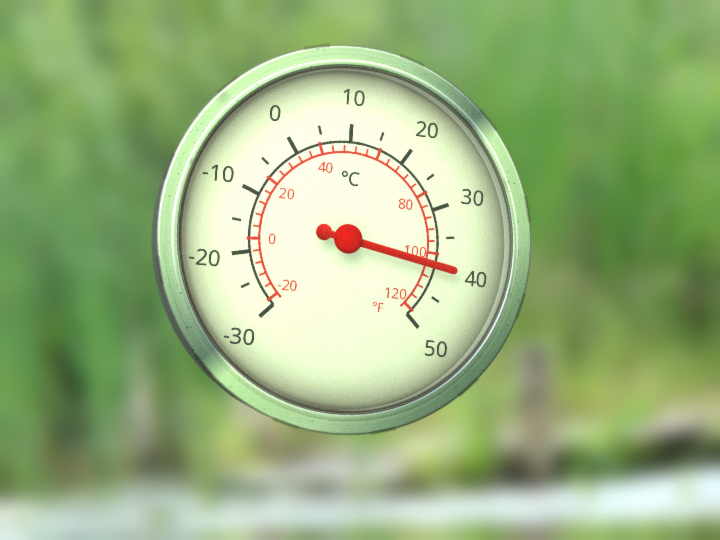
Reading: 40 °C
